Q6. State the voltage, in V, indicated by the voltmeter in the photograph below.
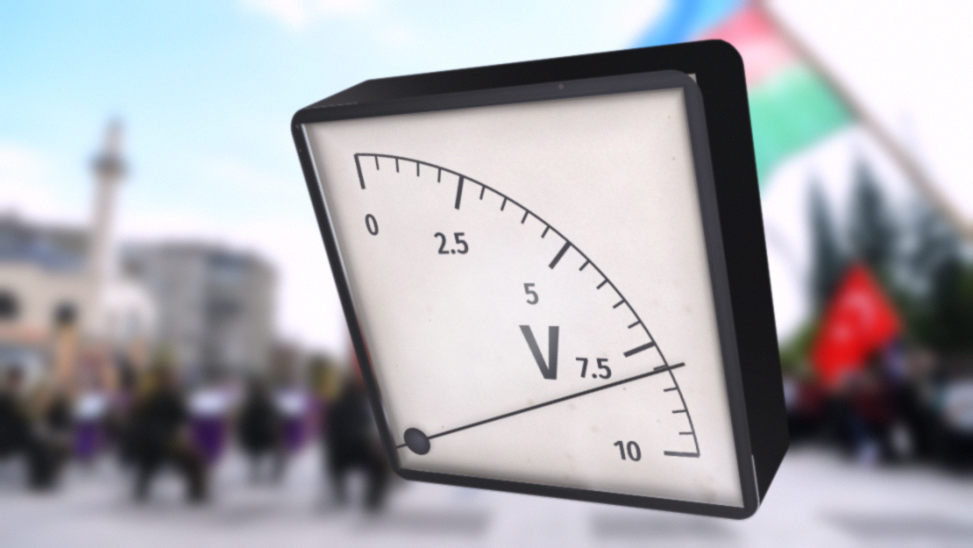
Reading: 8 V
